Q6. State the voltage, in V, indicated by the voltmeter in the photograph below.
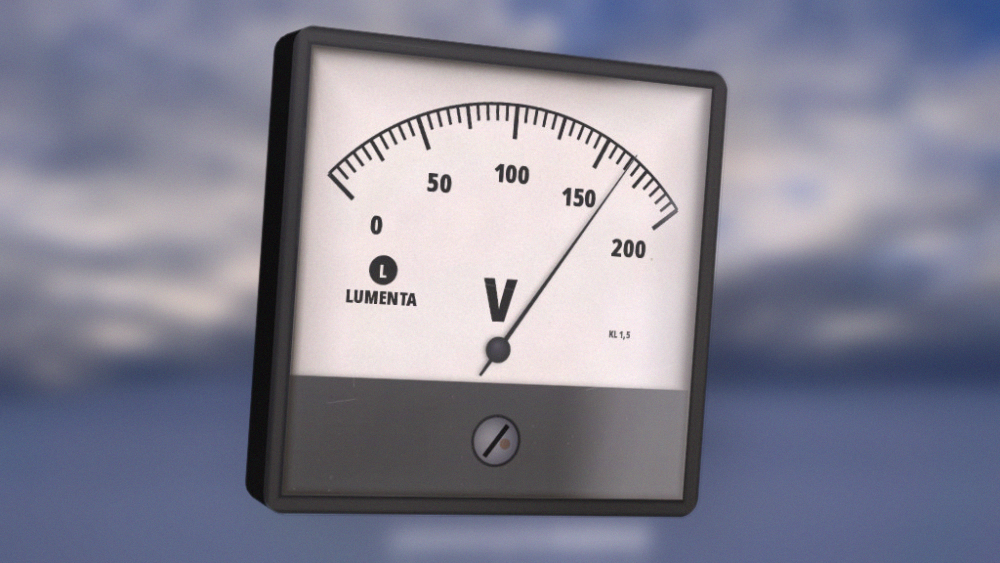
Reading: 165 V
